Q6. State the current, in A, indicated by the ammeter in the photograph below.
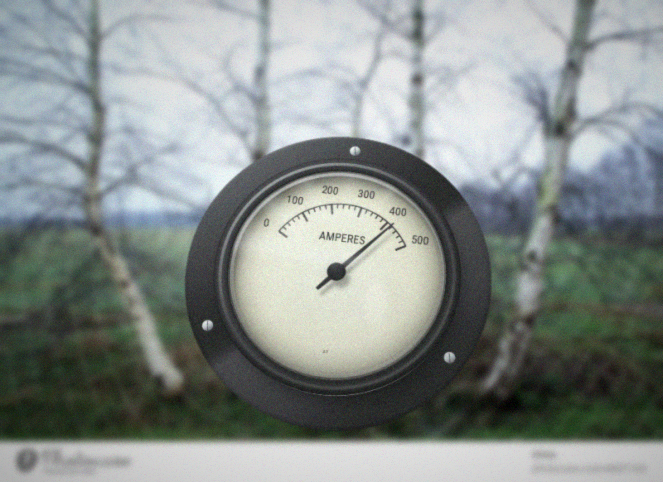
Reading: 420 A
